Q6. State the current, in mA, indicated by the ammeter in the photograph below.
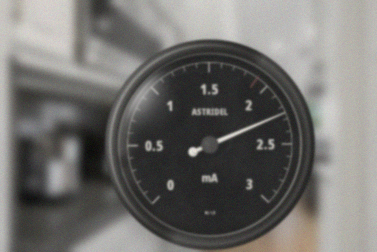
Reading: 2.25 mA
